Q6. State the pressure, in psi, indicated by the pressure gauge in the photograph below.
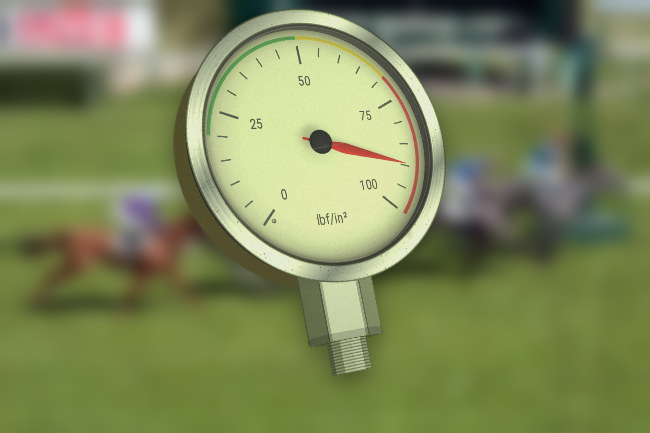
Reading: 90 psi
